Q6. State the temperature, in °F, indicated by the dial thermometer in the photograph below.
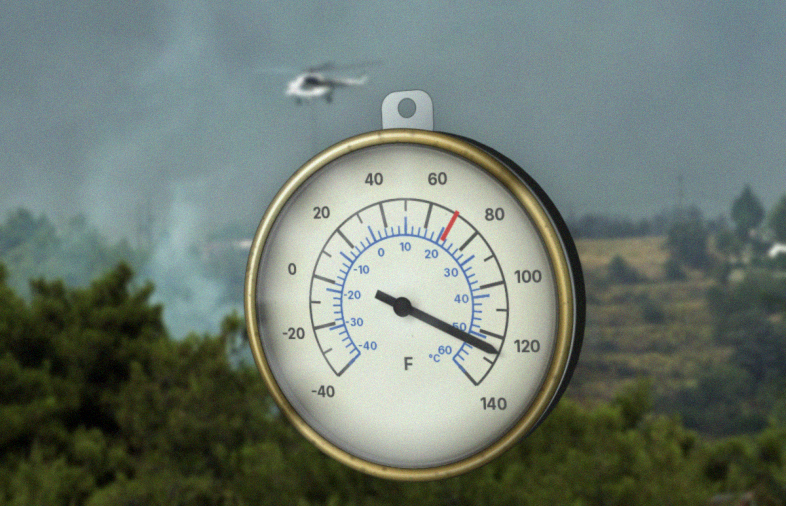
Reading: 125 °F
